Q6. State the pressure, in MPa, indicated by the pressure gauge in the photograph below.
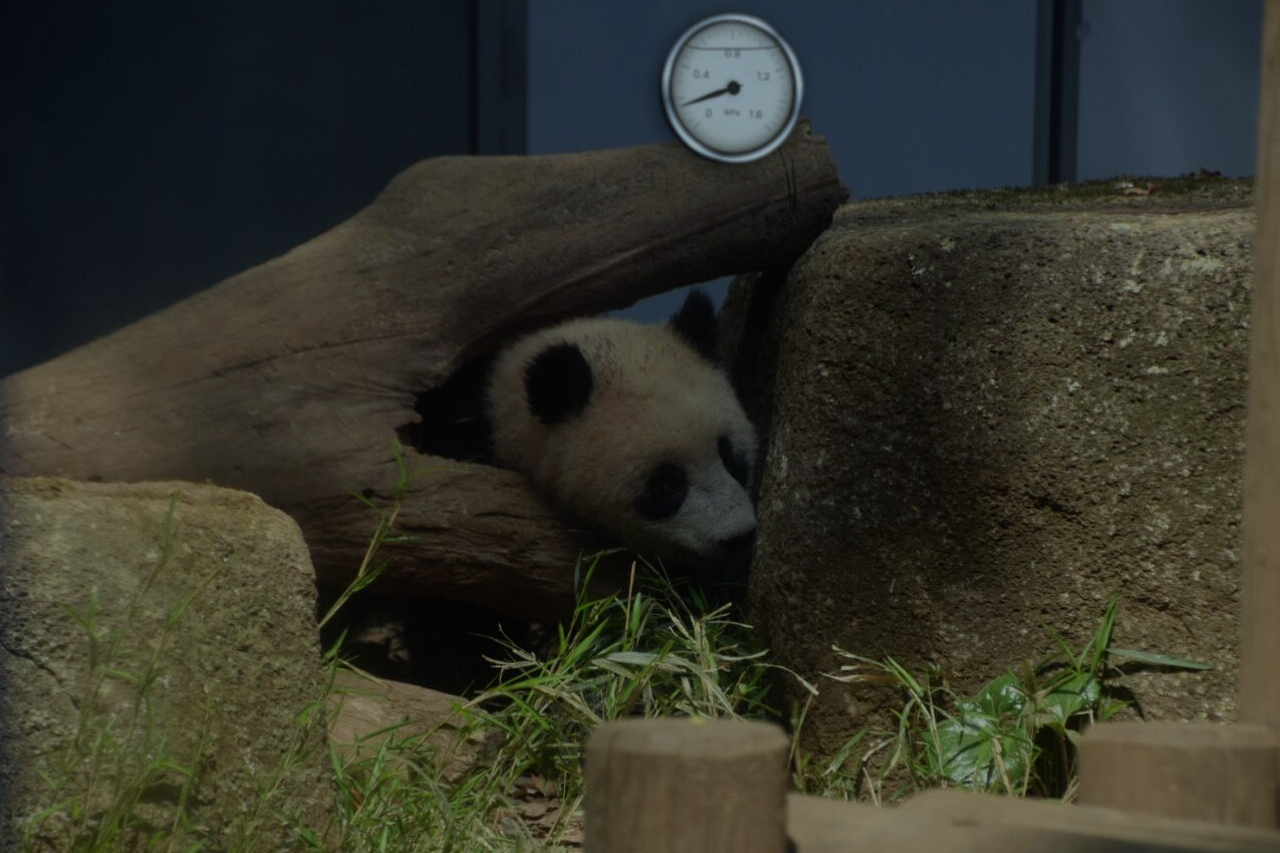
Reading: 0.15 MPa
